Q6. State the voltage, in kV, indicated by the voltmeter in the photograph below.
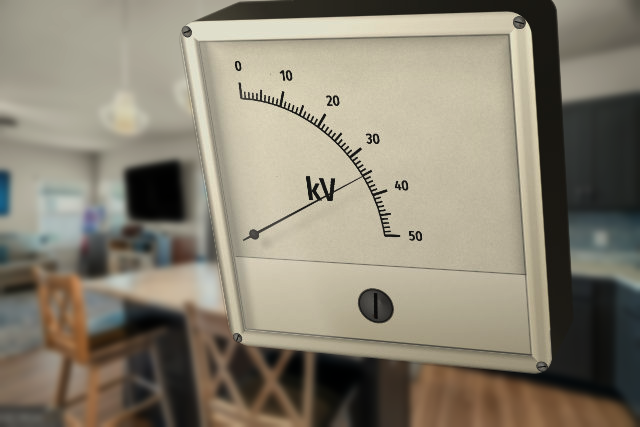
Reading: 35 kV
